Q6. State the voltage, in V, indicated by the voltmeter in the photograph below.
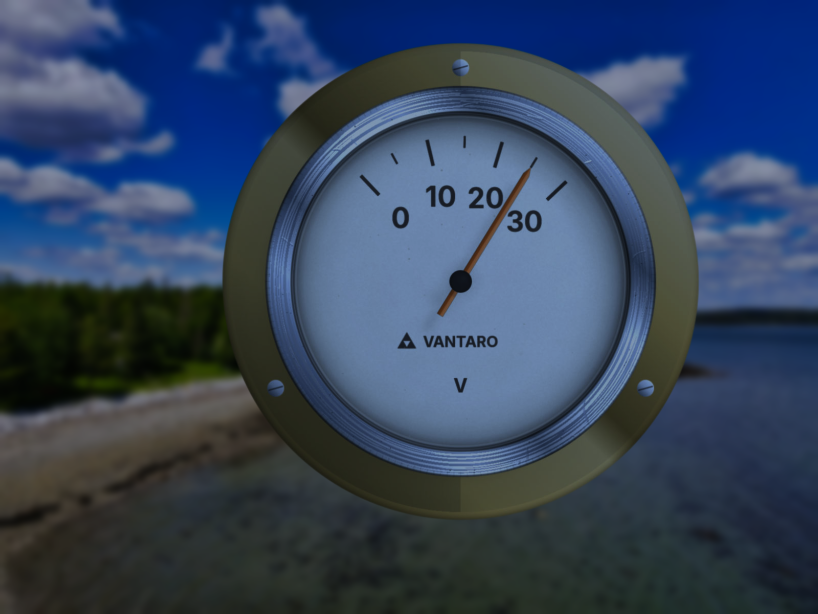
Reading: 25 V
